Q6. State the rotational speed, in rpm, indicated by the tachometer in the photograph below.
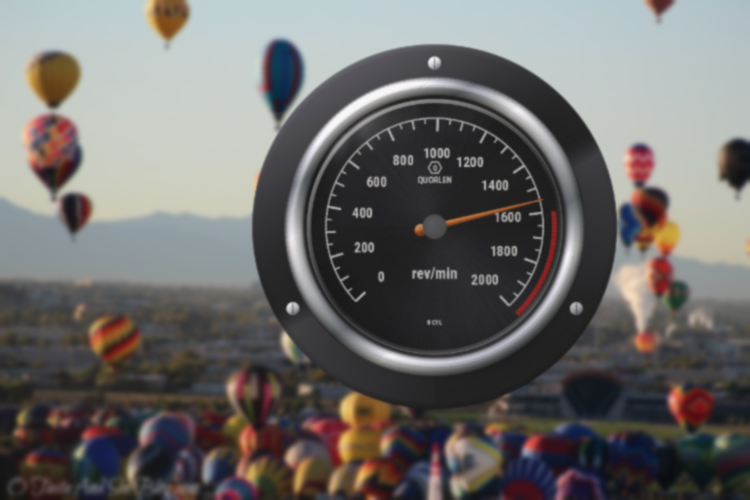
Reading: 1550 rpm
